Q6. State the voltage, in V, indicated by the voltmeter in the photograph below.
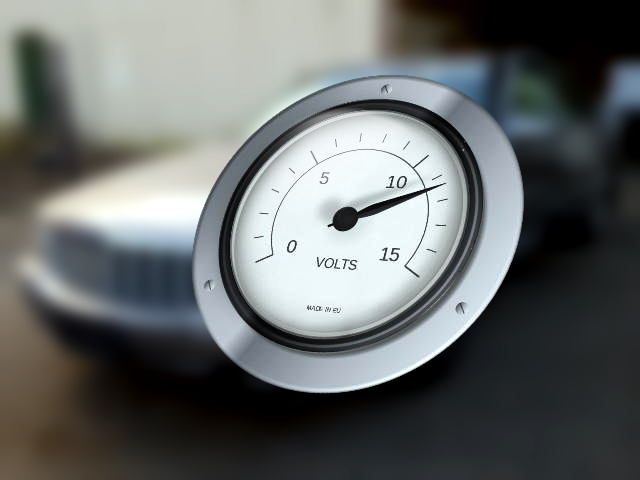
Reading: 11.5 V
